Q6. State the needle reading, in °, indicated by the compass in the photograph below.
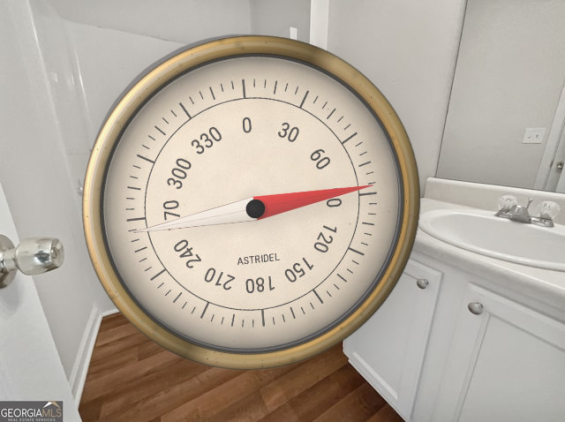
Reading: 85 °
